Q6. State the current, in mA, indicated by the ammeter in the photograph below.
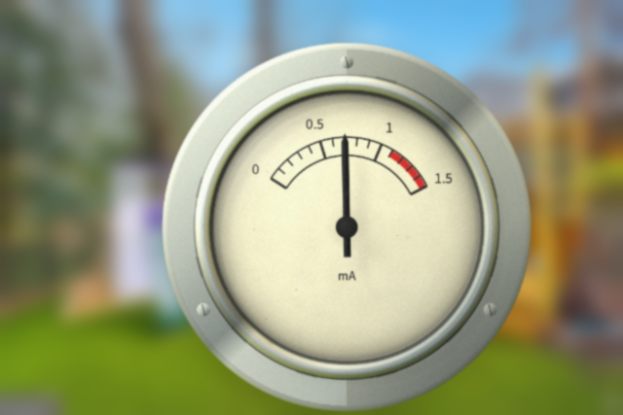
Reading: 0.7 mA
